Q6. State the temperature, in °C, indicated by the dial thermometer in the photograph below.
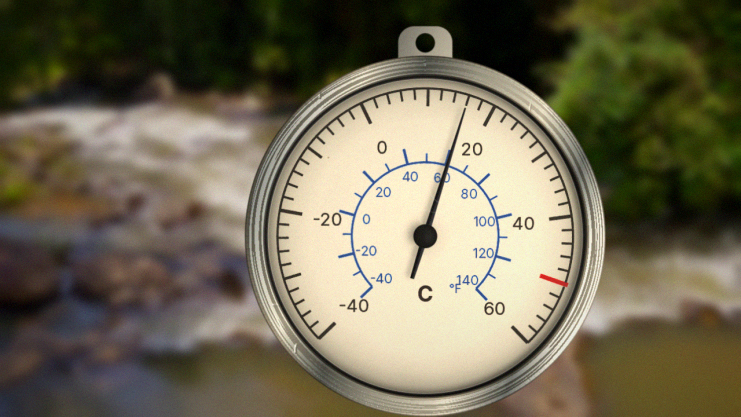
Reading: 16 °C
